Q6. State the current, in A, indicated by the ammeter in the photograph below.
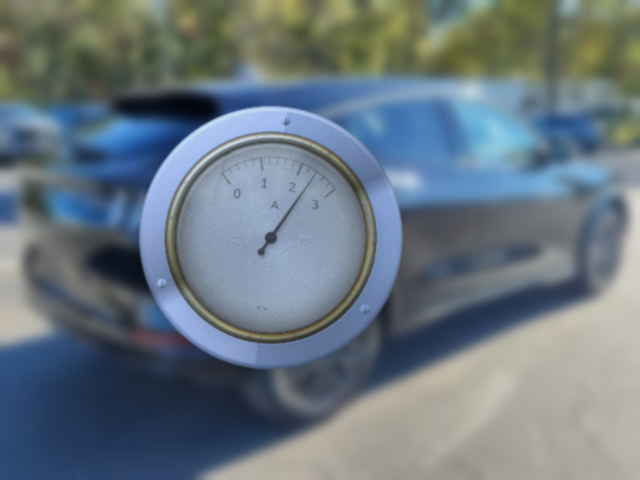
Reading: 2.4 A
